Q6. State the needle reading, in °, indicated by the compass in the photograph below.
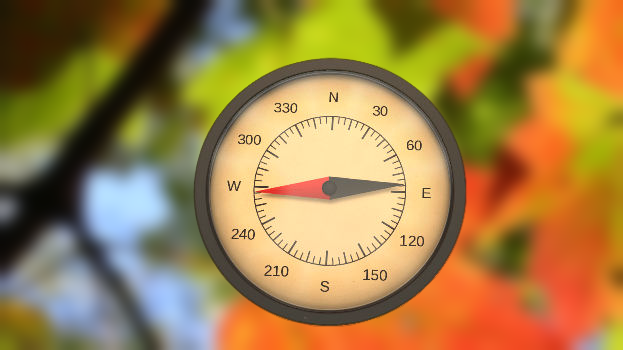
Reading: 265 °
